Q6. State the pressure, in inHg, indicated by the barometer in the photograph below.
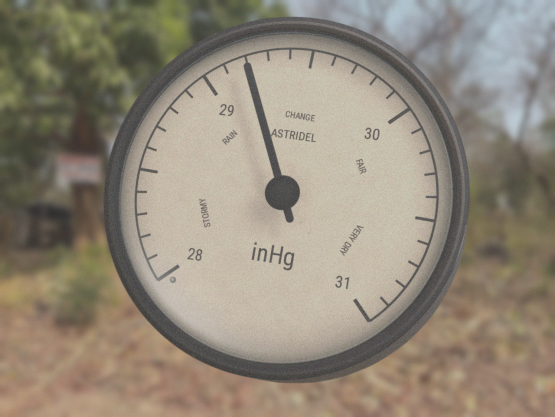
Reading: 29.2 inHg
